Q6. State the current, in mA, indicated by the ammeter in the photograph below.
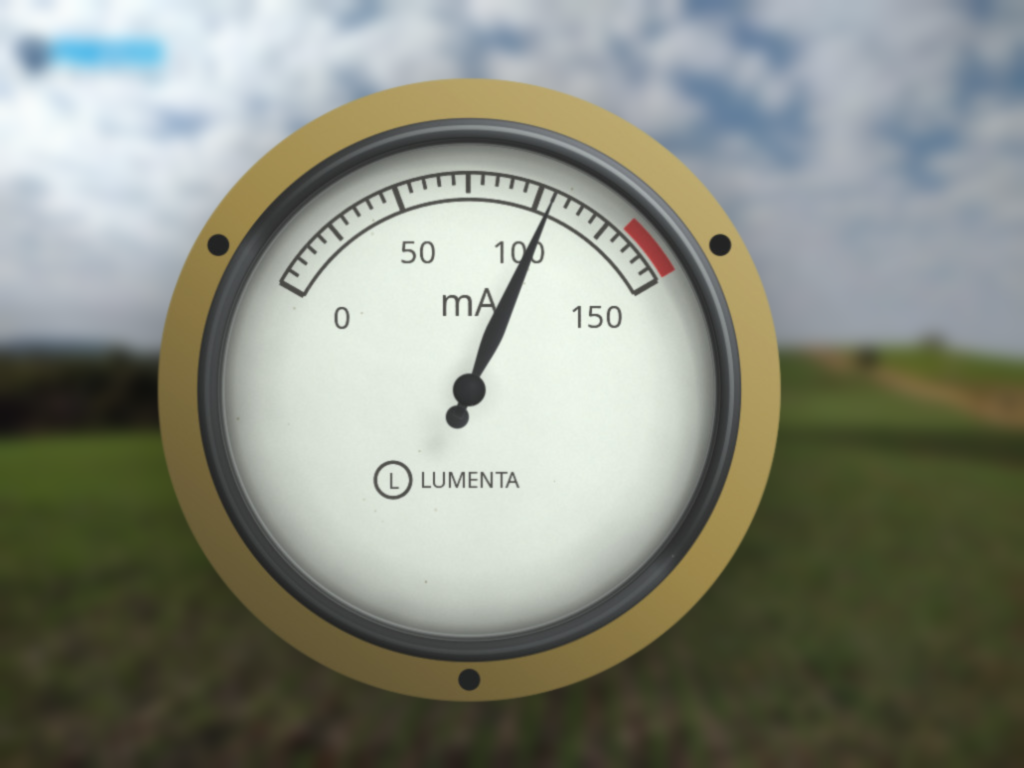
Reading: 105 mA
